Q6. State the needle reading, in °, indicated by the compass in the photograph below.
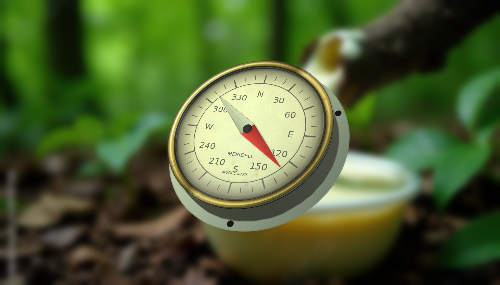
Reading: 130 °
